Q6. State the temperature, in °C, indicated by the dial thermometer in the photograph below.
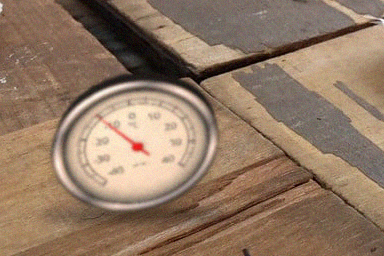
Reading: -10 °C
